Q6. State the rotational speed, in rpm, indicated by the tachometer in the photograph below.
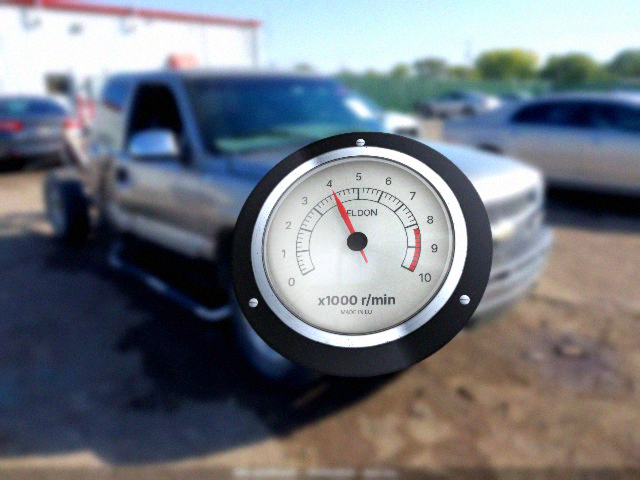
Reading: 4000 rpm
